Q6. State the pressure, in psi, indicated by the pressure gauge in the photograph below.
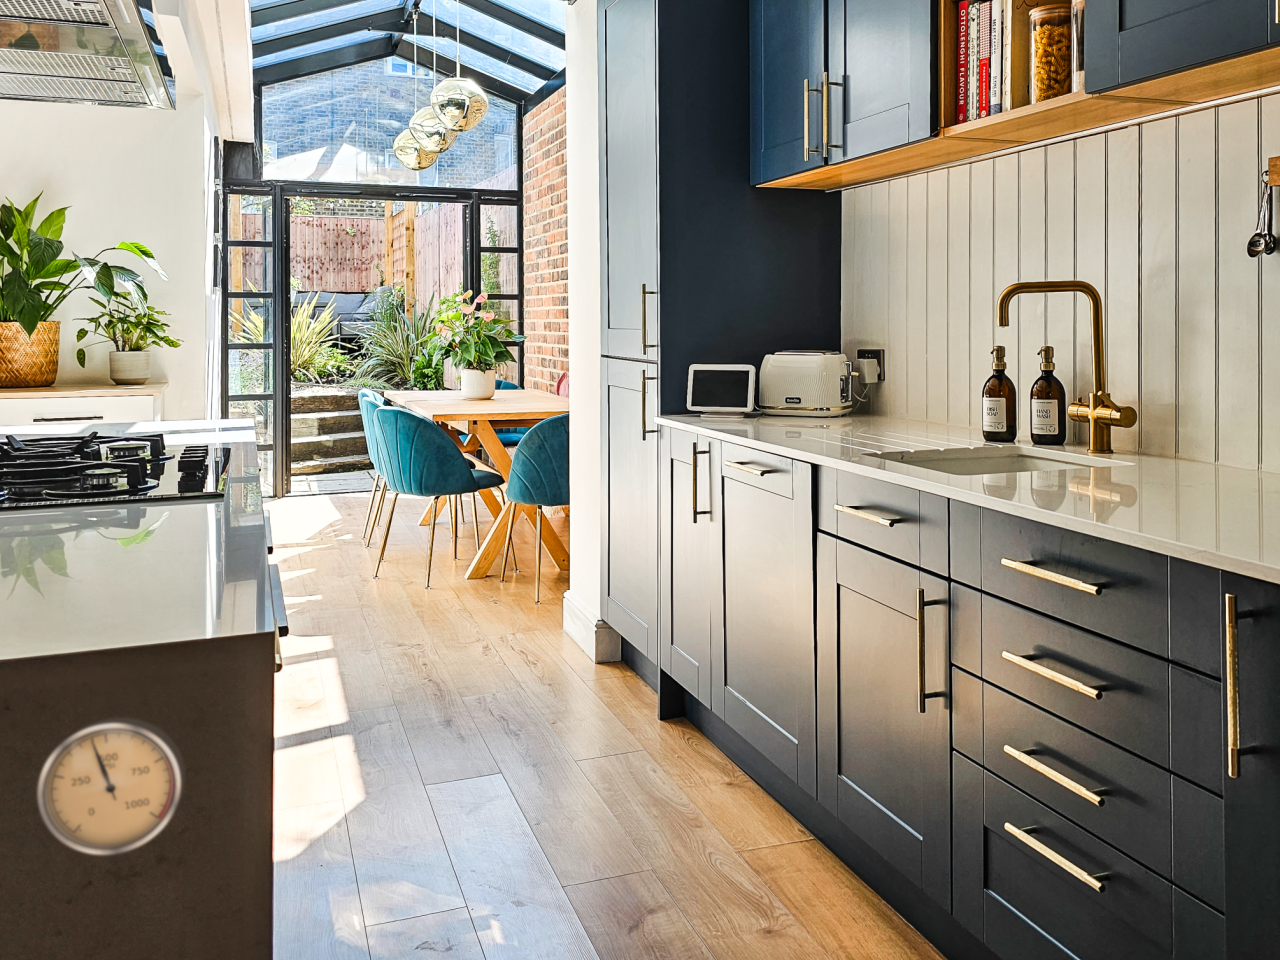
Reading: 450 psi
